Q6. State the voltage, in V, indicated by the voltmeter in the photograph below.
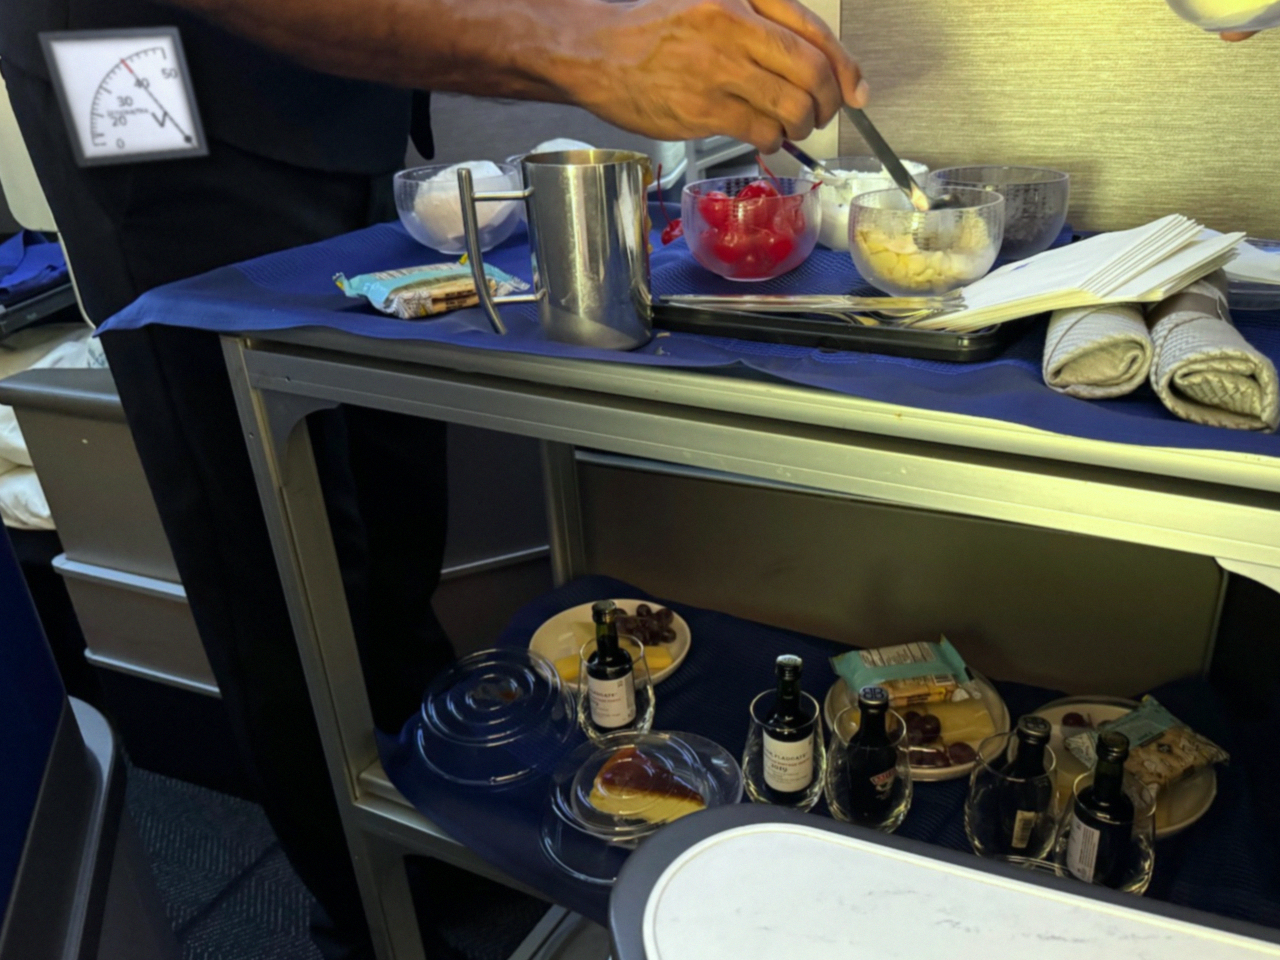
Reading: 40 V
